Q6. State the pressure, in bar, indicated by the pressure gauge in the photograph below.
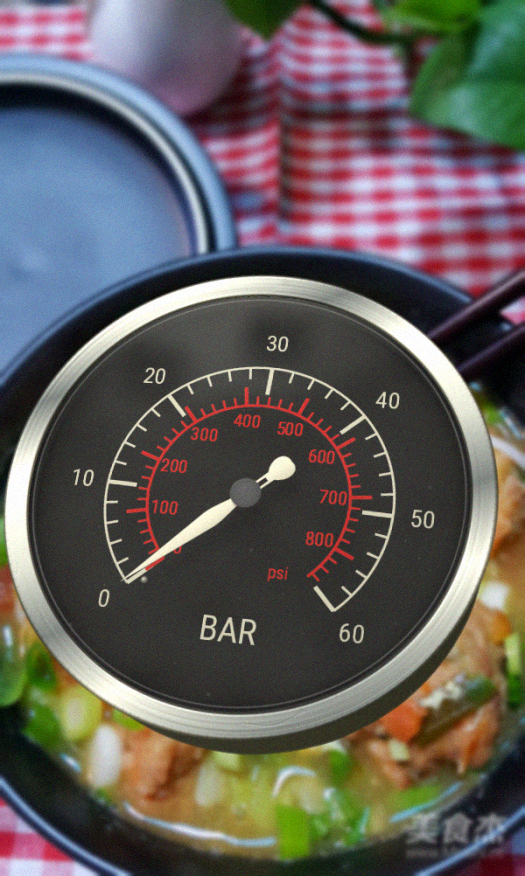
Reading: 0 bar
